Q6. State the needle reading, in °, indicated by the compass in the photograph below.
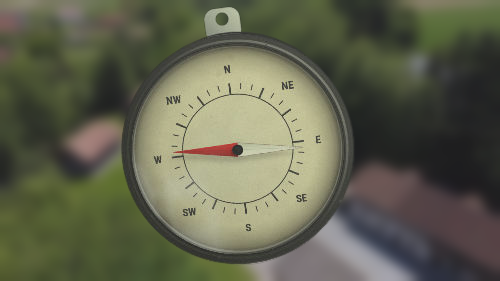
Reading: 275 °
